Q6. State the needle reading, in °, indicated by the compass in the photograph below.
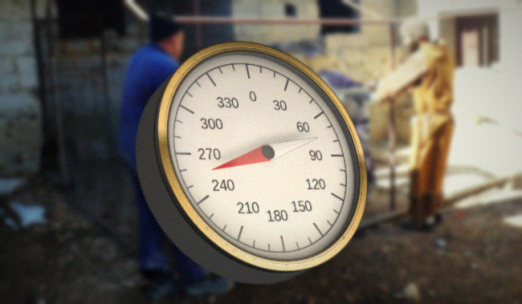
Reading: 255 °
